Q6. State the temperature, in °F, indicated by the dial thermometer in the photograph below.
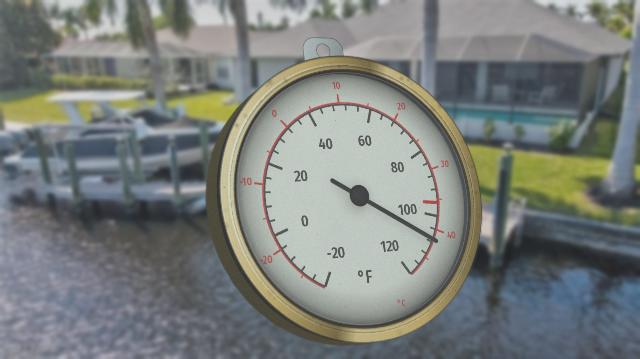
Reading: 108 °F
